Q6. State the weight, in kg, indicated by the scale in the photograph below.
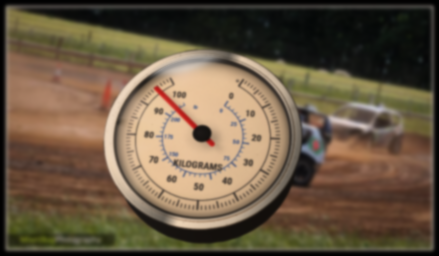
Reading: 95 kg
